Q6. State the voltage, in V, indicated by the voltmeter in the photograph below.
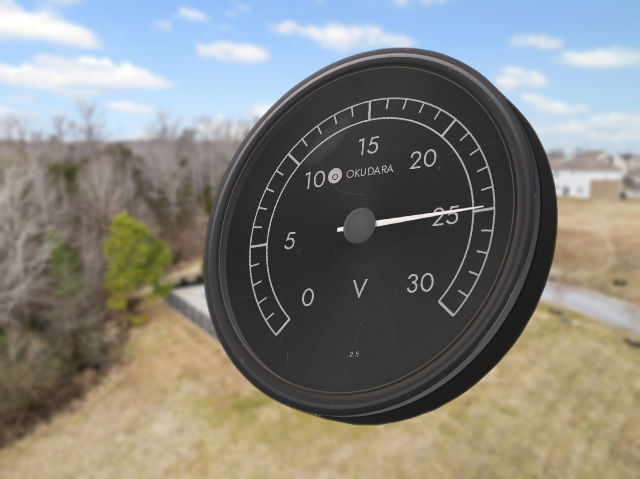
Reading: 25 V
